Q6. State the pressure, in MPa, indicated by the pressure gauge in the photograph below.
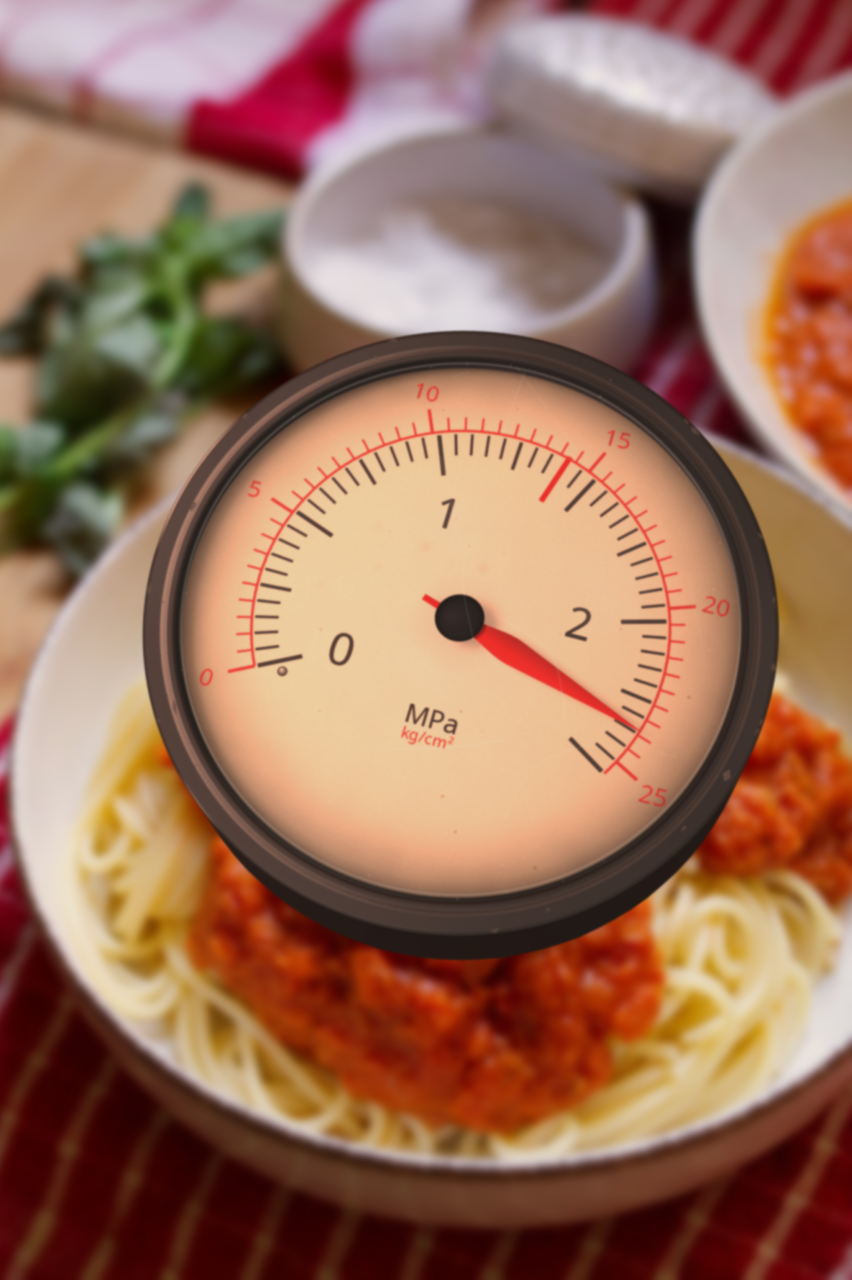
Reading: 2.35 MPa
